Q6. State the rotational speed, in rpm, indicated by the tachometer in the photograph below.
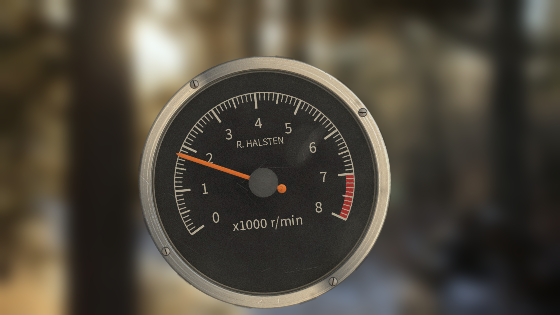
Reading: 1800 rpm
